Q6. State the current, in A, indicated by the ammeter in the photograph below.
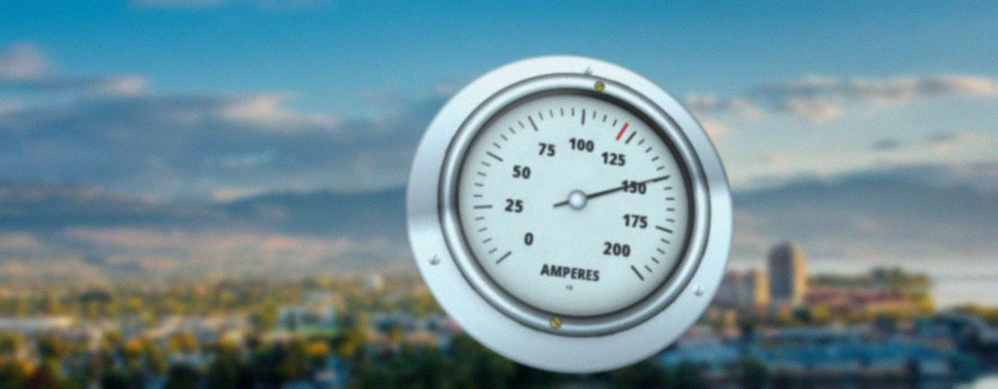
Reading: 150 A
